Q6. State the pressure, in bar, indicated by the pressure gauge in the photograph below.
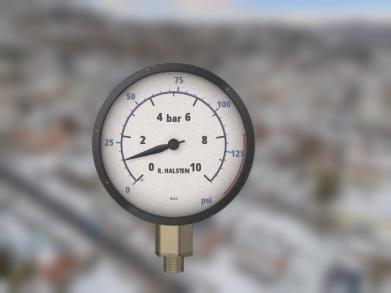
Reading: 1 bar
